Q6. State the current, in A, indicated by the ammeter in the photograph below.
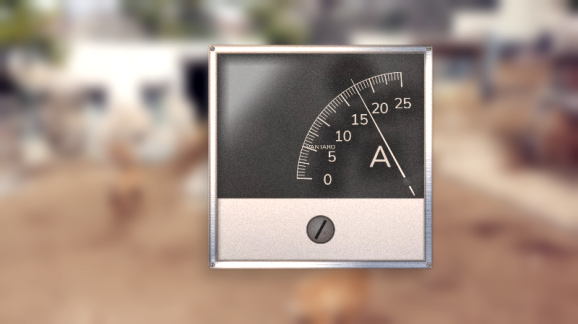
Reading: 17.5 A
